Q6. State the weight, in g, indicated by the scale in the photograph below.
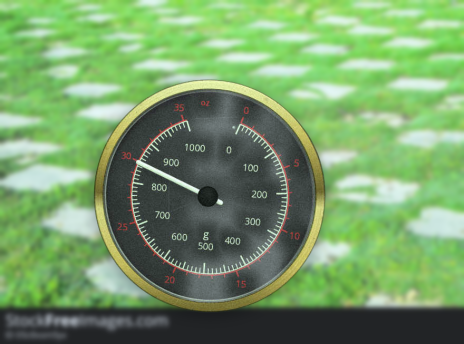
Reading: 850 g
